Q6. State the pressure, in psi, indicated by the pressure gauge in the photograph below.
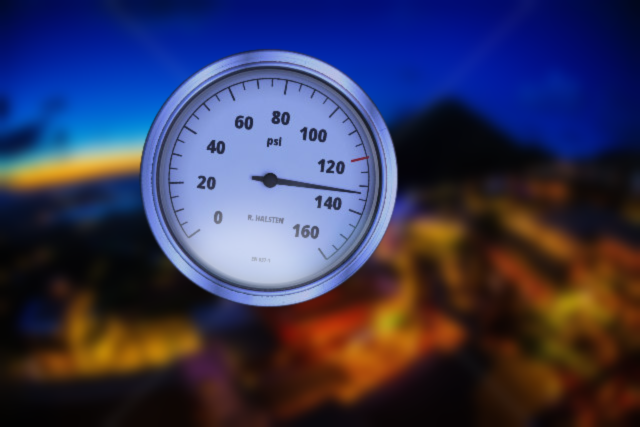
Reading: 132.5 psi
